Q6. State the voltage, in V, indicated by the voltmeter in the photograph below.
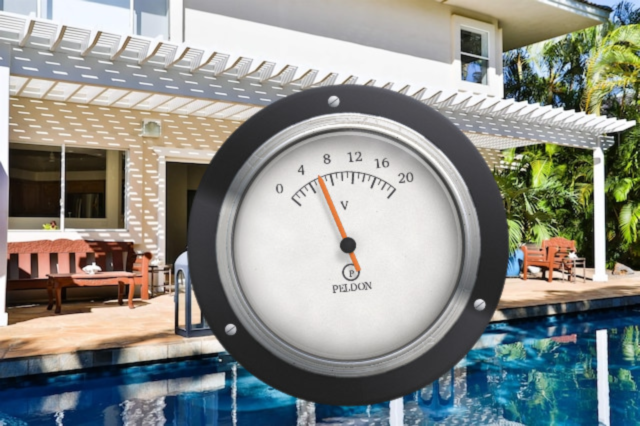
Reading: 6 V
